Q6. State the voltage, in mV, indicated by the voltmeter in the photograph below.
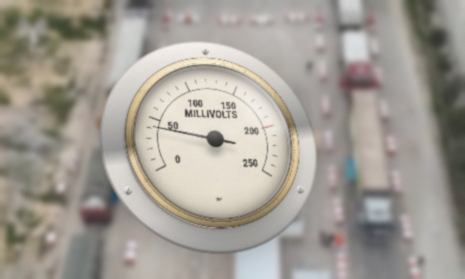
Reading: 40 mV
